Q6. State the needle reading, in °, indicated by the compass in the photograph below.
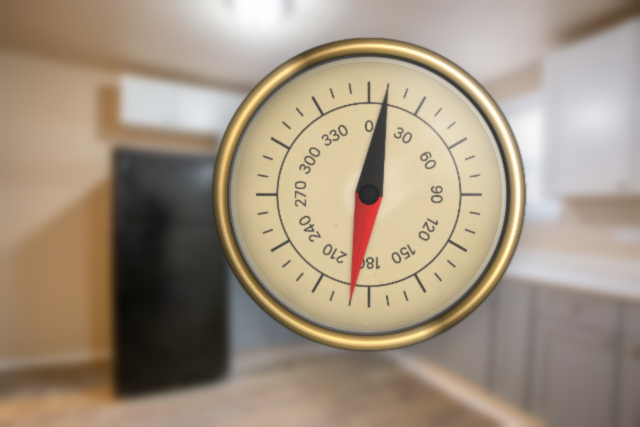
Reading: 190 °
